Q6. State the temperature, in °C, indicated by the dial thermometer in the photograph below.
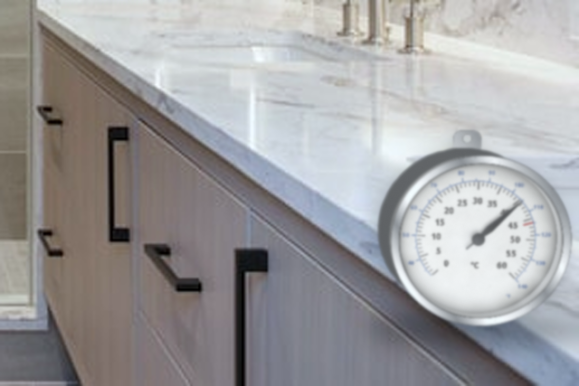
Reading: 40 °C
